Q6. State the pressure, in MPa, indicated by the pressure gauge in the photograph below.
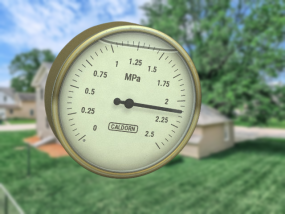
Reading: 2.1 MPa
